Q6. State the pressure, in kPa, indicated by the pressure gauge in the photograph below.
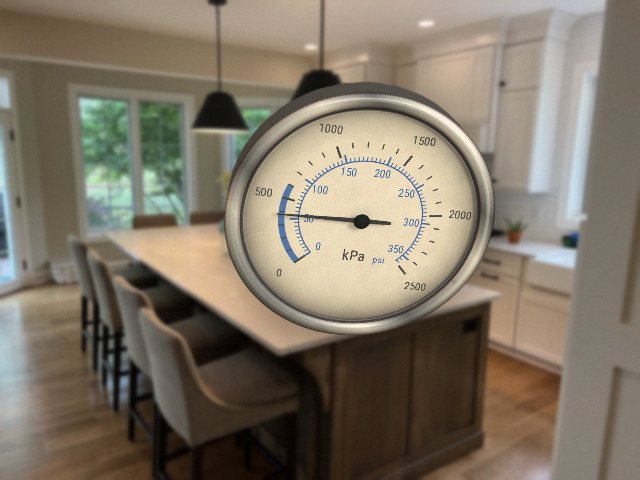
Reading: 400 kPa
